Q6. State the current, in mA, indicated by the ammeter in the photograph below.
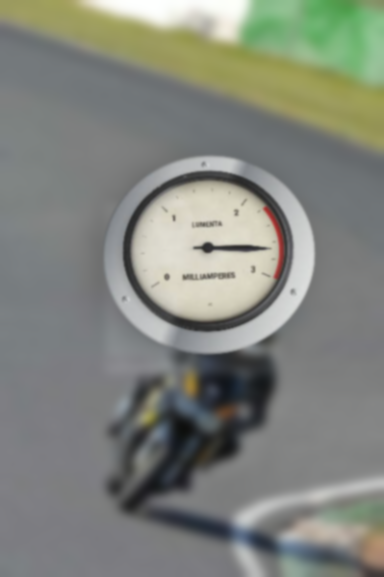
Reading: 2.7 mA
